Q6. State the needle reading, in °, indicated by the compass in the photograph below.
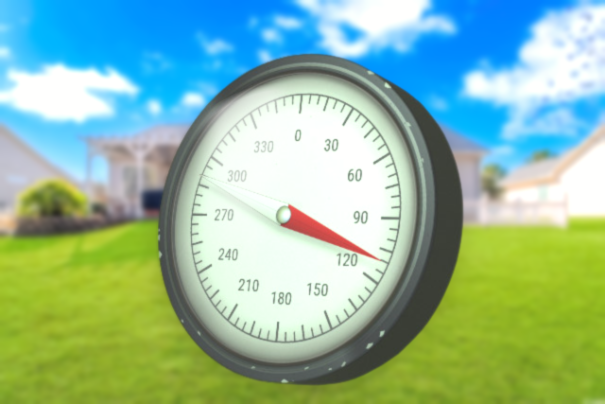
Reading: 110 °
